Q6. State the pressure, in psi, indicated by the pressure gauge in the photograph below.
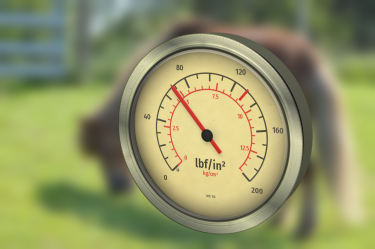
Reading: 70 psi
